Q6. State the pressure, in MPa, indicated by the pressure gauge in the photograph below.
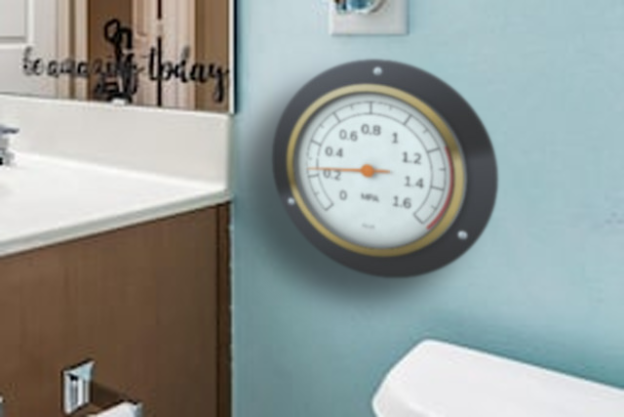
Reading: 0.25 MPa
